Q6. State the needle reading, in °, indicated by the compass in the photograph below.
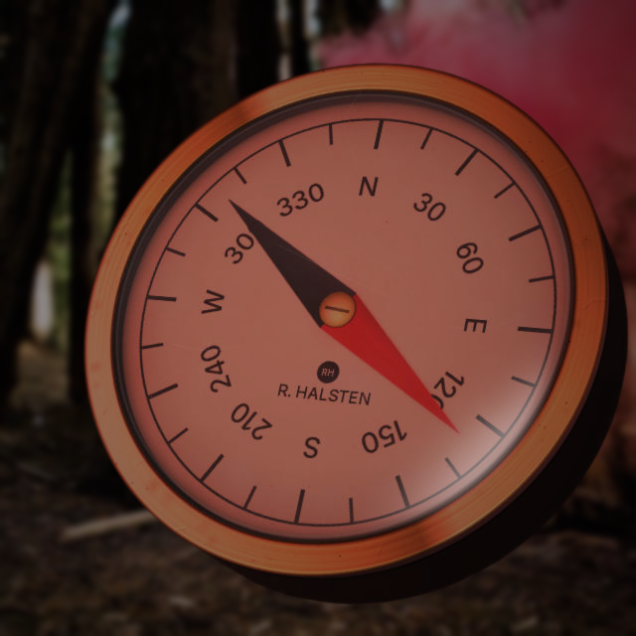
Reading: 127.5 °
